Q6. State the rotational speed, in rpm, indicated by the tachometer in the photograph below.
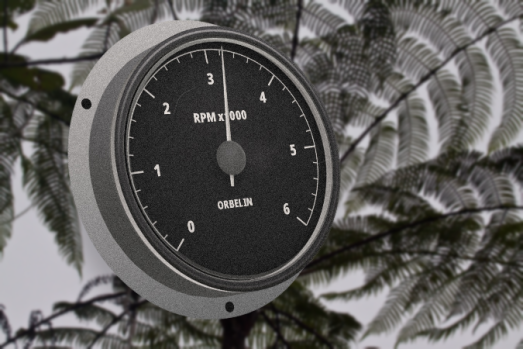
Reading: 3200 rpm
